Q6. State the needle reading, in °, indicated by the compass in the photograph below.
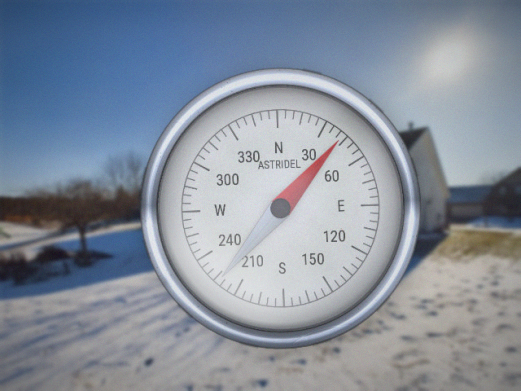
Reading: 42.5 °
